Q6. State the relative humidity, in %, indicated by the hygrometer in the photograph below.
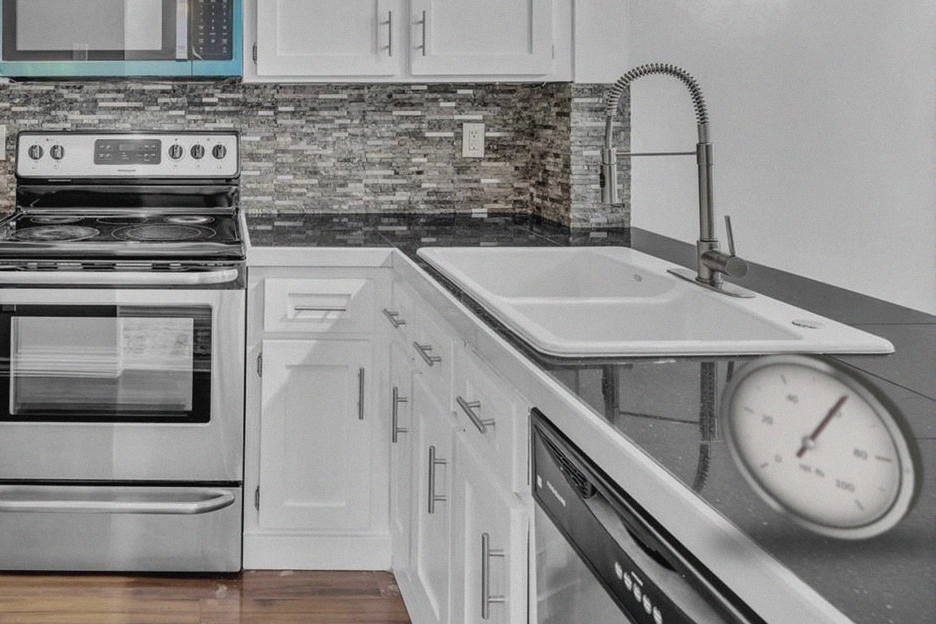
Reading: 60 %
